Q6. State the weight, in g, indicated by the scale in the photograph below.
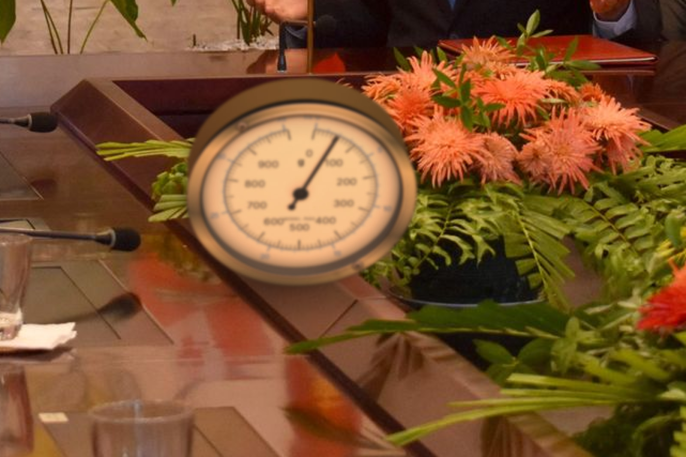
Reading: 50 g
